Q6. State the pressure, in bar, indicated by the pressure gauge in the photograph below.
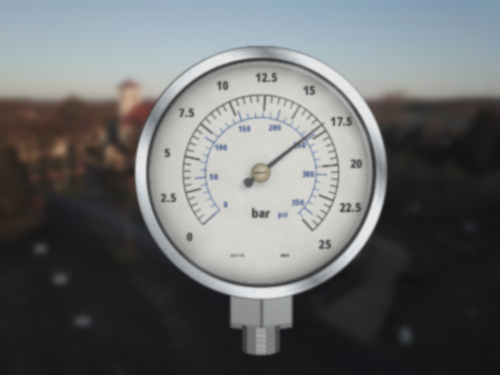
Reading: 17 bar
